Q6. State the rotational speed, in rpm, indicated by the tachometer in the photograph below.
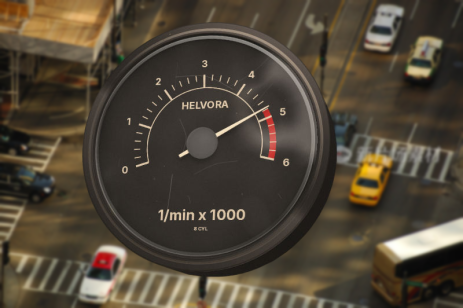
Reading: 4800 rpm
